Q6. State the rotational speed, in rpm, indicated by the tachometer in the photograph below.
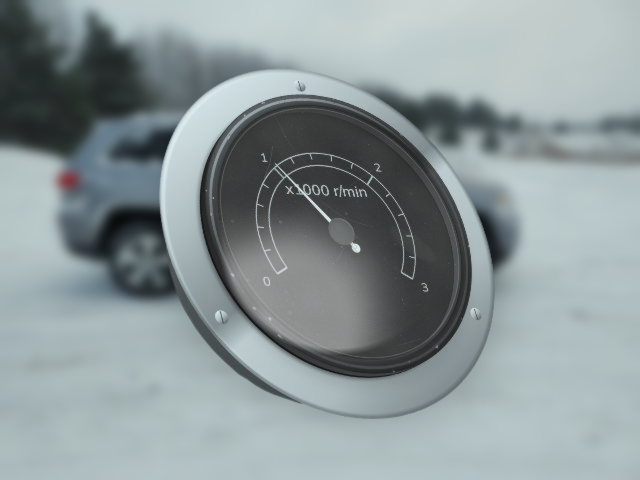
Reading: 1000 rpm
